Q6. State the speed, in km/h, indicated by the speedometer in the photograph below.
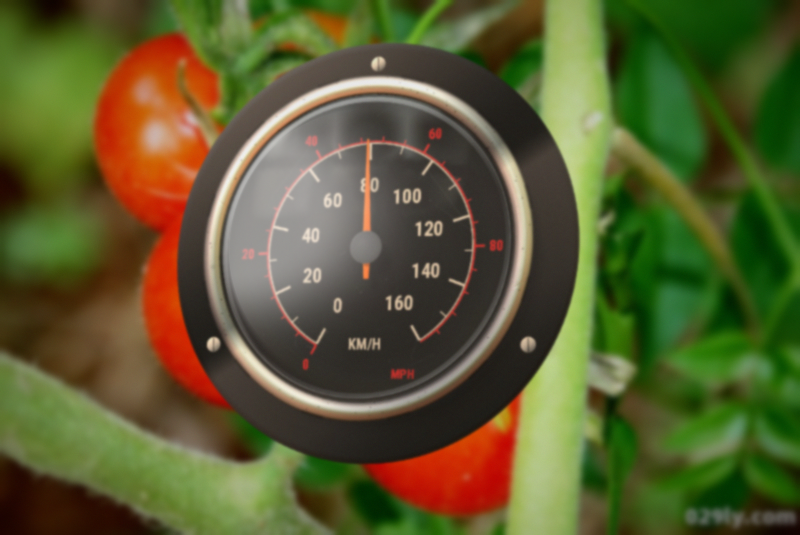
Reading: 80 km/h
